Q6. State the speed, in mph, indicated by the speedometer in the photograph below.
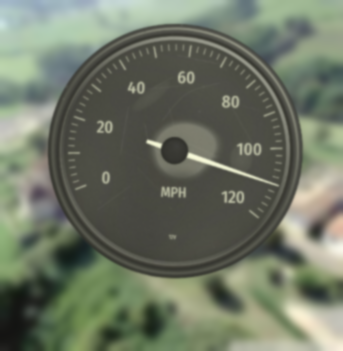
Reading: 110 mph
